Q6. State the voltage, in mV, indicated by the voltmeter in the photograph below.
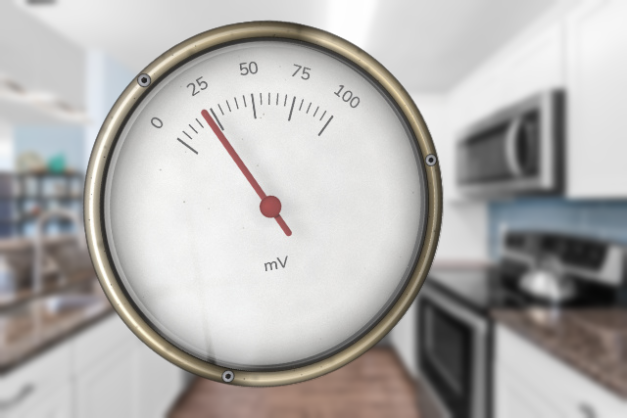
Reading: 20 mV
